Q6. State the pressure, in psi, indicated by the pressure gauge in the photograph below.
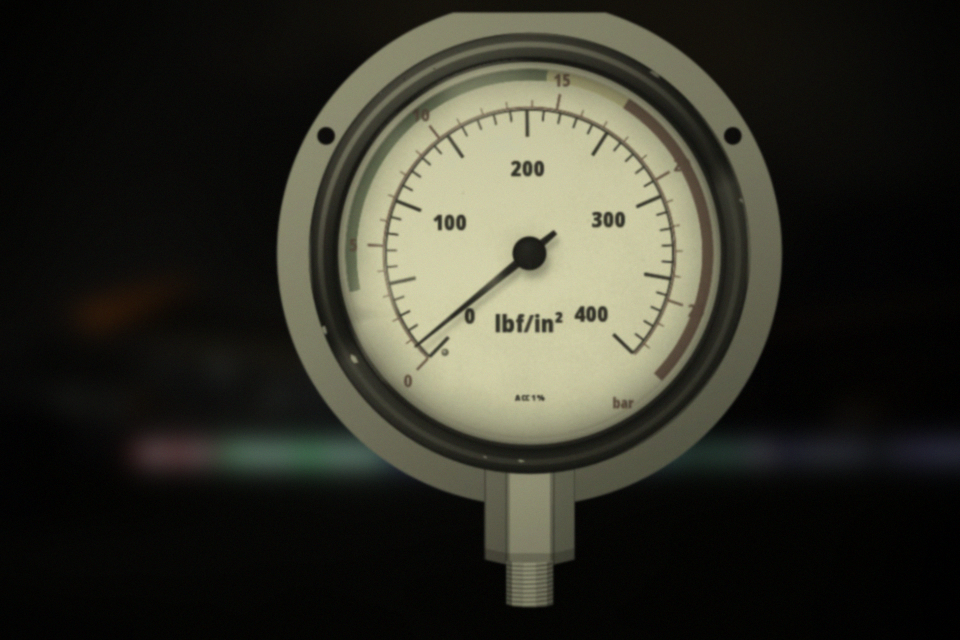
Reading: 10 psi
